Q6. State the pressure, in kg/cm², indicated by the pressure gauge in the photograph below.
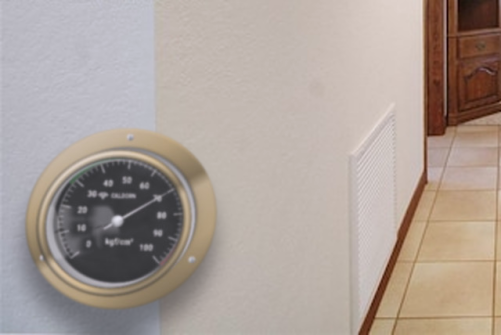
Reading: 70 kg/cm²
